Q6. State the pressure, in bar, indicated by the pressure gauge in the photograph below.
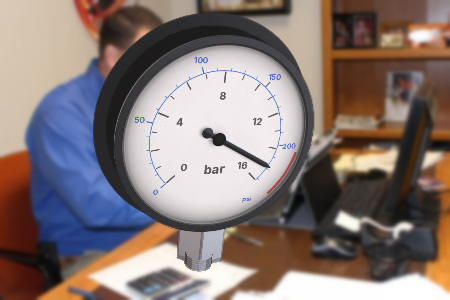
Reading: 15 bar
